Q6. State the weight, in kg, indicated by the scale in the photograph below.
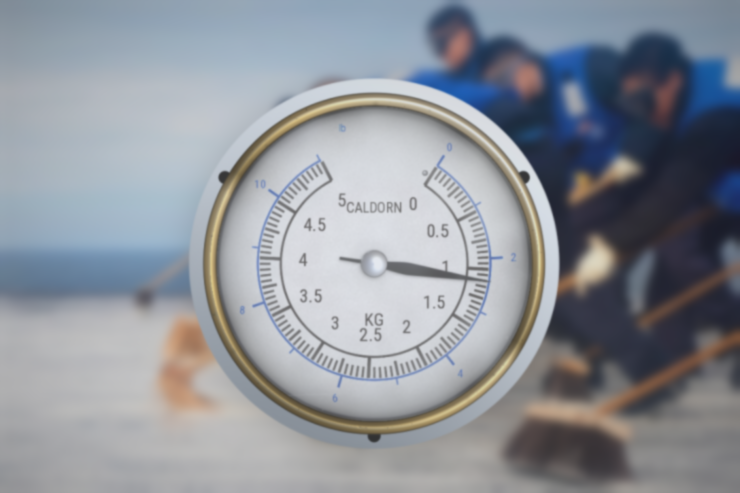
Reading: 1.1 kg
